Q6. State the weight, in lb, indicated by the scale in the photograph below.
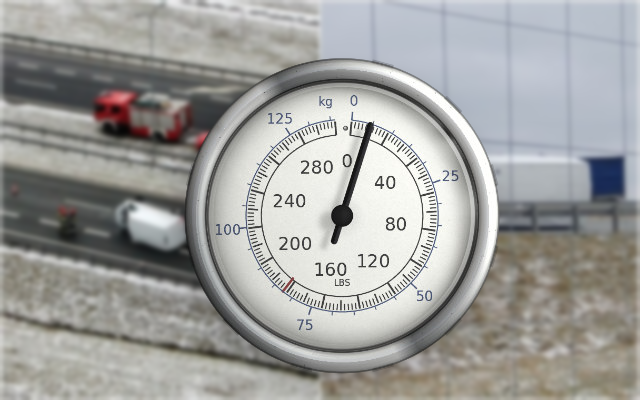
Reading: 10 lb
